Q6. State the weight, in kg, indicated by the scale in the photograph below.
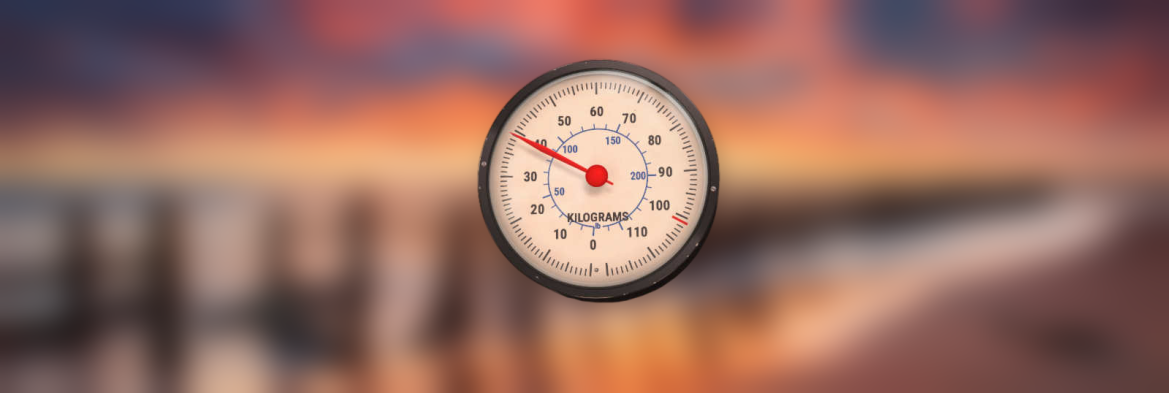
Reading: 39 kg
